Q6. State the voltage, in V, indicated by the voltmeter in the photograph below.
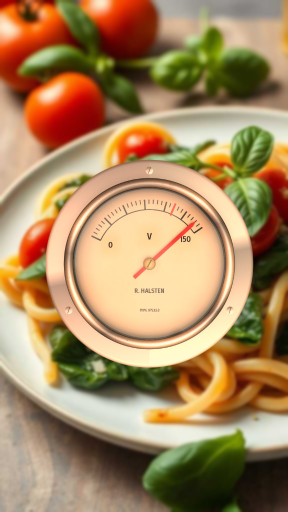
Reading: 140 V
